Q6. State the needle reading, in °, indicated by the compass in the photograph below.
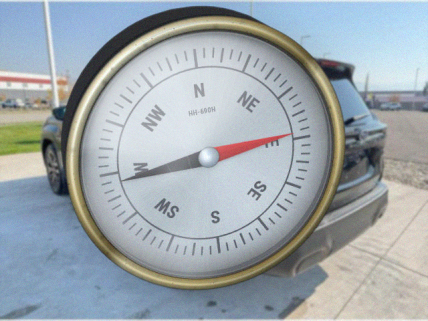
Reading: 85 °
